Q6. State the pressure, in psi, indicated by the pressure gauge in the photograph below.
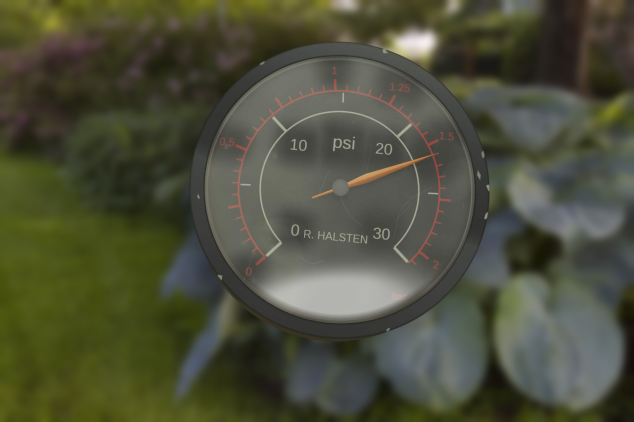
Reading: 22.5 psi
